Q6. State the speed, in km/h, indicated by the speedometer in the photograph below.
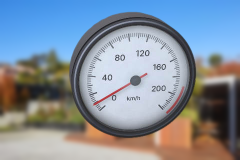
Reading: 10 km/h
